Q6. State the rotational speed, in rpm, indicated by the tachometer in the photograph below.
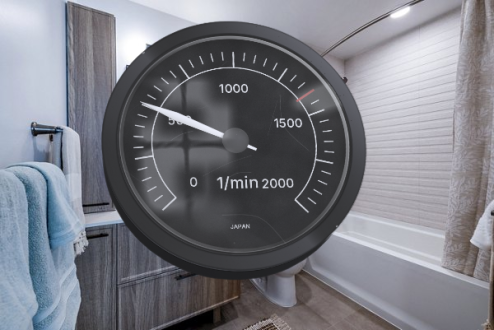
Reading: 500 rpm
